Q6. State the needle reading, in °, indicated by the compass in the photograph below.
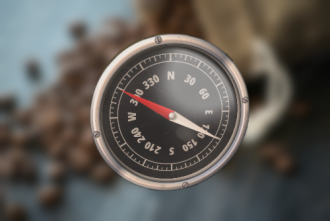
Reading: 300 °
